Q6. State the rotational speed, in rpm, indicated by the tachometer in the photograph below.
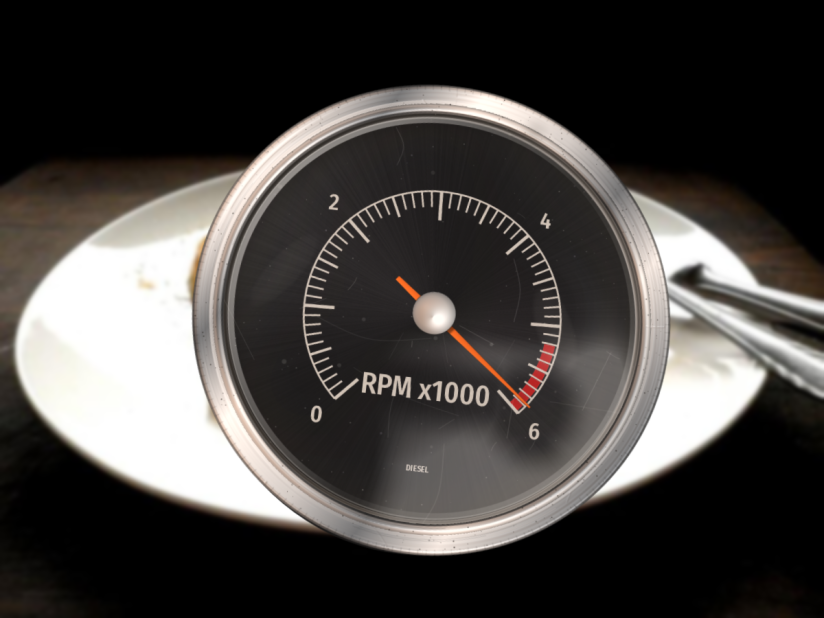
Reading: 5900 rpm
